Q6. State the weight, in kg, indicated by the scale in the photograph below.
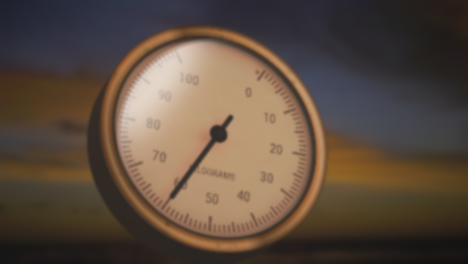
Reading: 60 kg
